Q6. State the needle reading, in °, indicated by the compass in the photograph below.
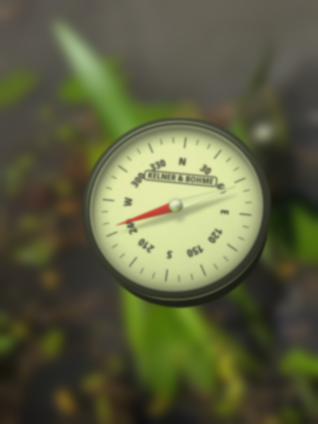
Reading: 245 °
